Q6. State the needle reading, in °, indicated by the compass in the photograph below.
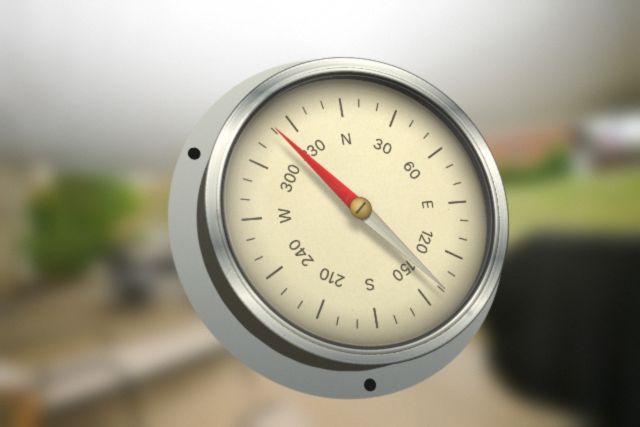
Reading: 320 °
